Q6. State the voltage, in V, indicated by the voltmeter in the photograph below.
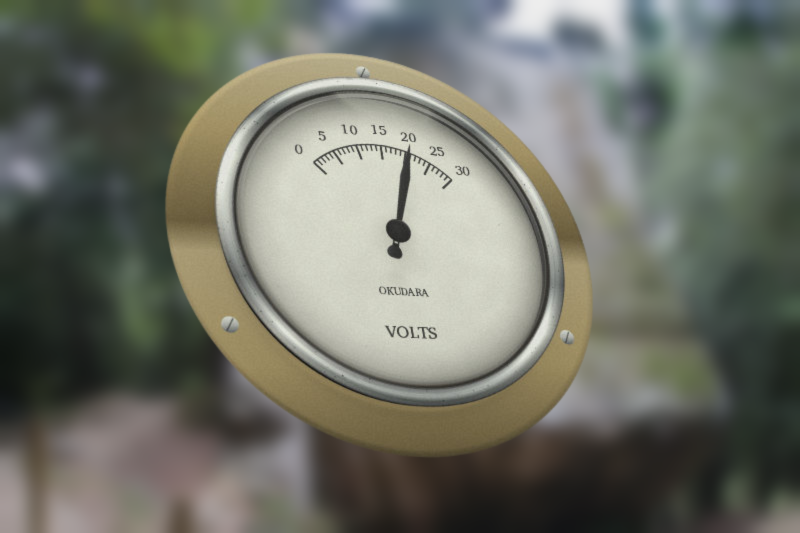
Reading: 20 V
